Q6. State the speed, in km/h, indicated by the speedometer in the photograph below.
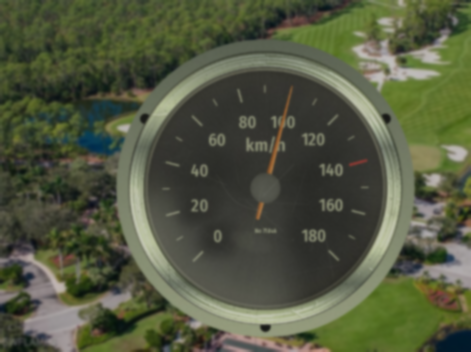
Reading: 100 km/h
